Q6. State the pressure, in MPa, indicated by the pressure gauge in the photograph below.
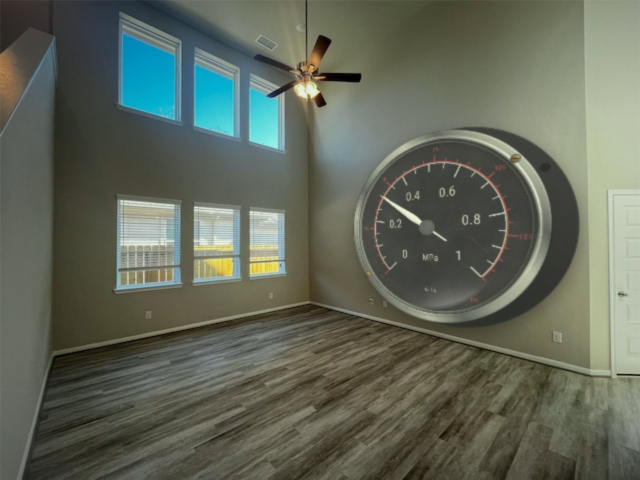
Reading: 0.3 MPa
